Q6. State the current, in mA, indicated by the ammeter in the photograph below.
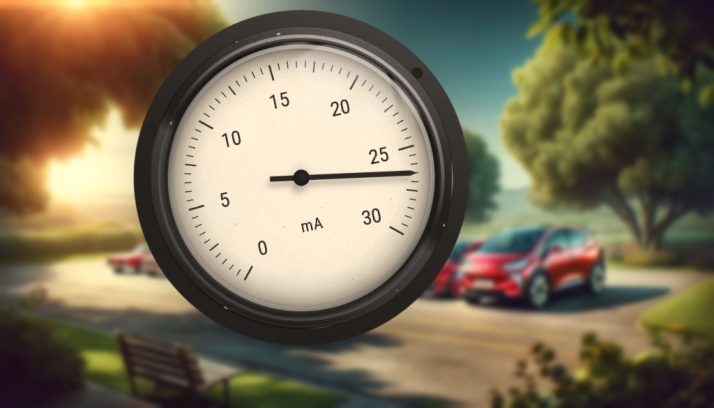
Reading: 26.5 mA
